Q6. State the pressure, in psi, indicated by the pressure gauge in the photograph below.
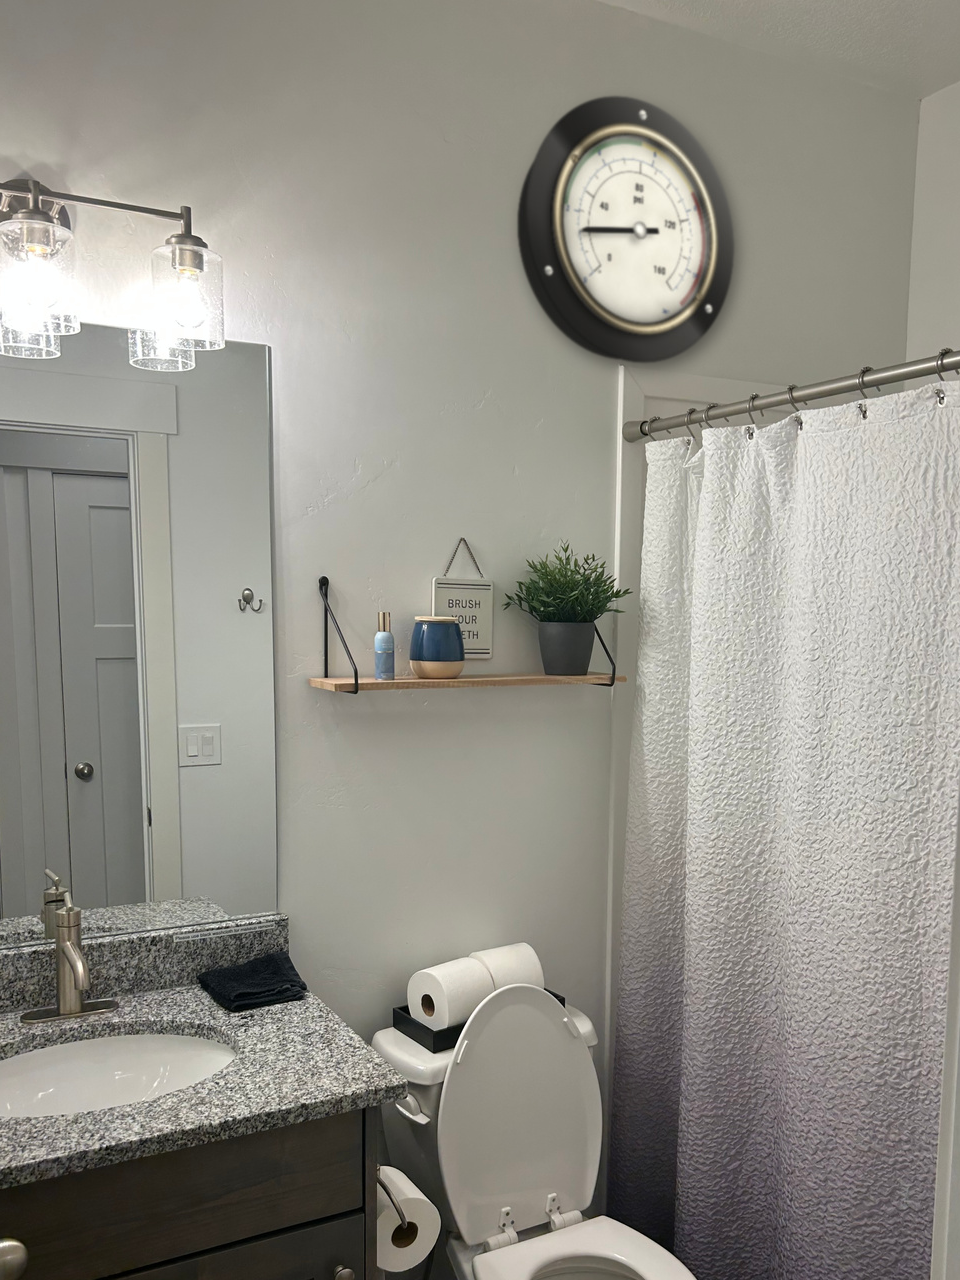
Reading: 20 psi
